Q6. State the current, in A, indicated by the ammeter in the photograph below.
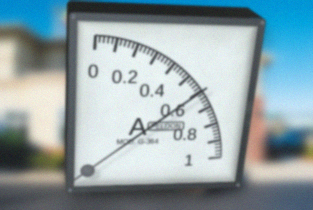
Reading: 0.6 A
